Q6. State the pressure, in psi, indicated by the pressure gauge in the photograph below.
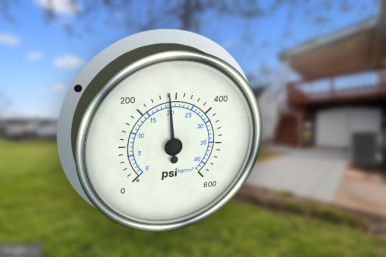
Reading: 280 psi
